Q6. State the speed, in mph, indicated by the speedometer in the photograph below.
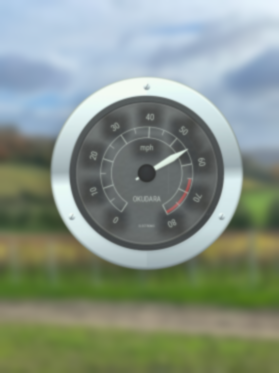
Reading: 55 mph
